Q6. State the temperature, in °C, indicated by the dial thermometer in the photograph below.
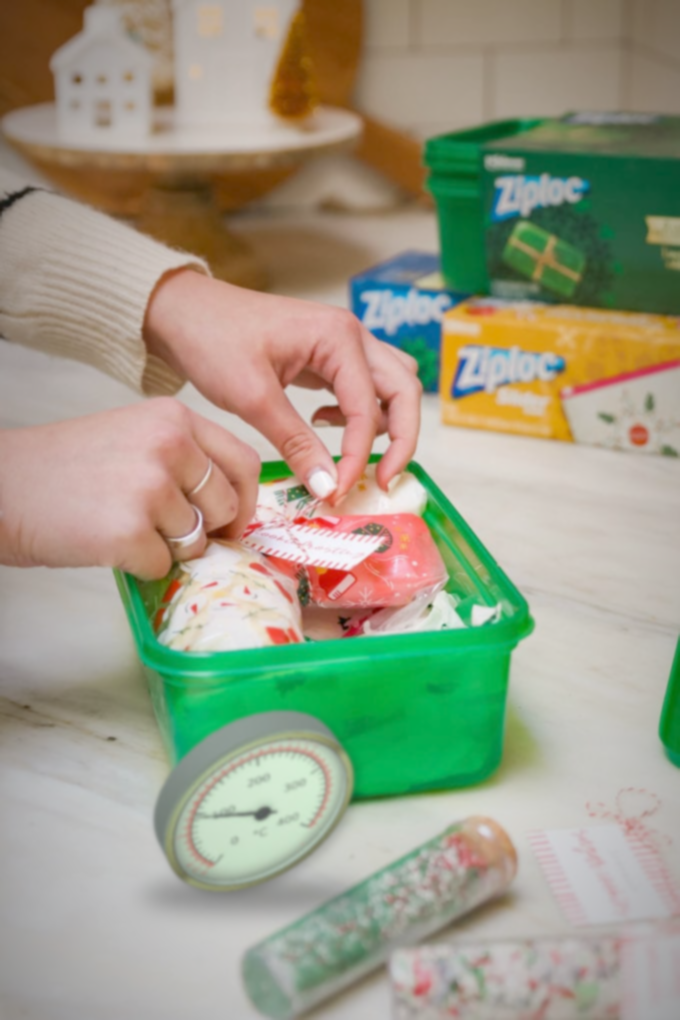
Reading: 100 °C
